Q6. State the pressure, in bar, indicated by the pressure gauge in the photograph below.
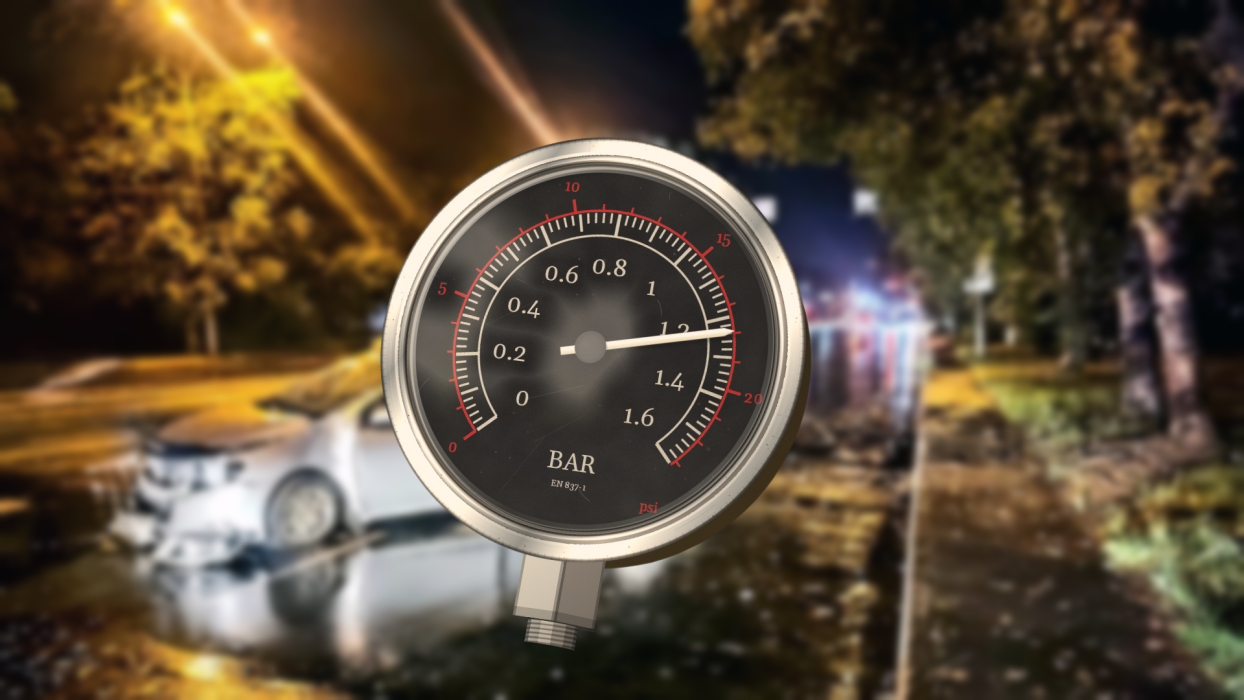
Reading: 1.24 bar
